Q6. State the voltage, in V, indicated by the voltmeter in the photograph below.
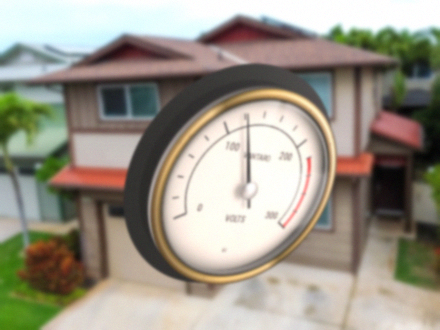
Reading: 120 V
